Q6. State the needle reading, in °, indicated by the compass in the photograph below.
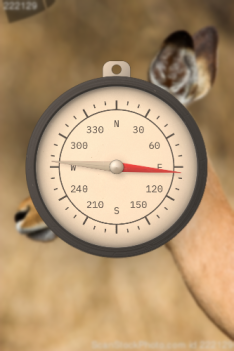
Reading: 95 °
